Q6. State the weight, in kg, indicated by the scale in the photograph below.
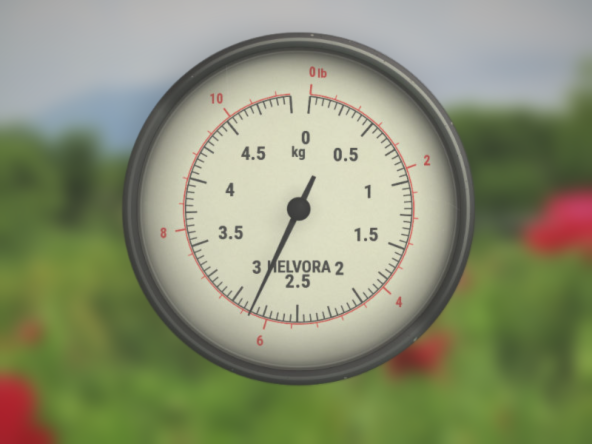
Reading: 2.85 kg
